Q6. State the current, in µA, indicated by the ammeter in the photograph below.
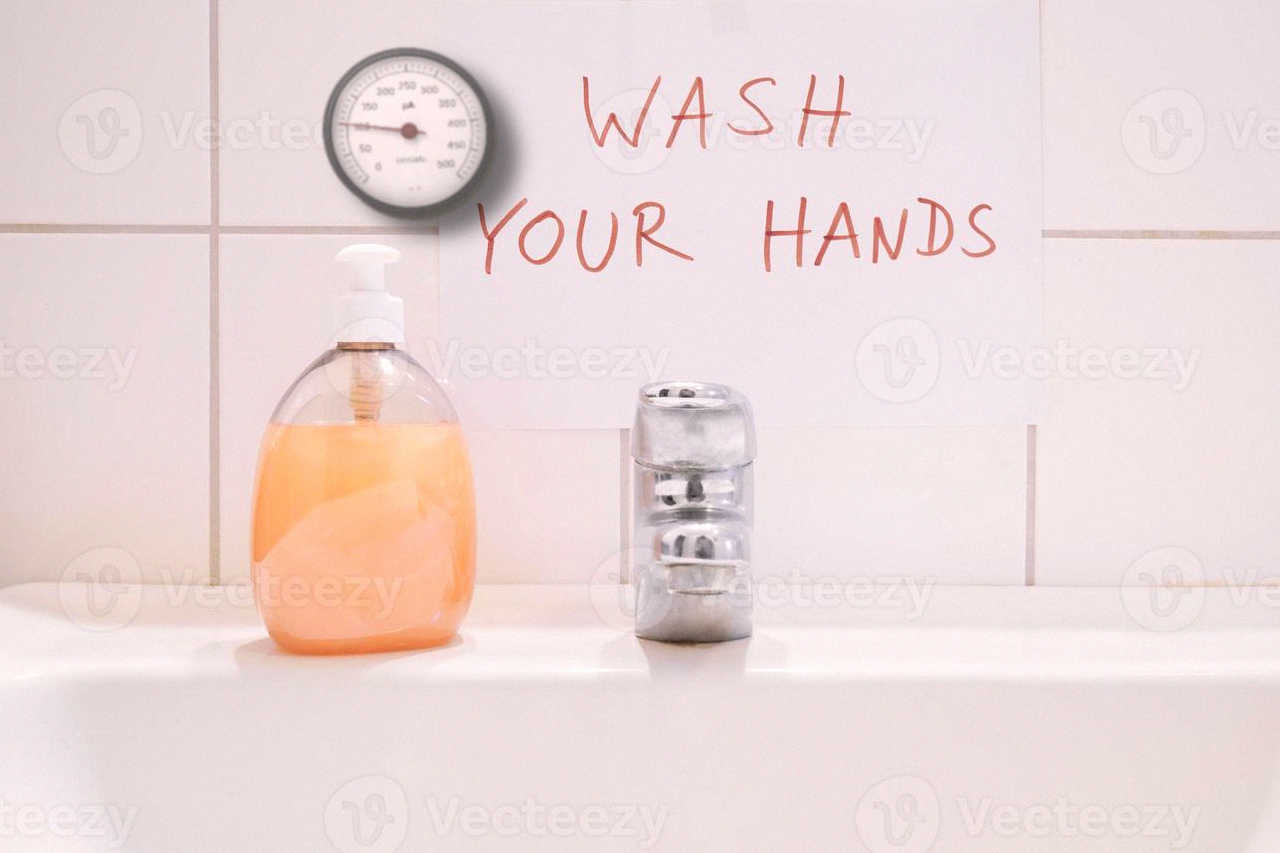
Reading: 100 µA
